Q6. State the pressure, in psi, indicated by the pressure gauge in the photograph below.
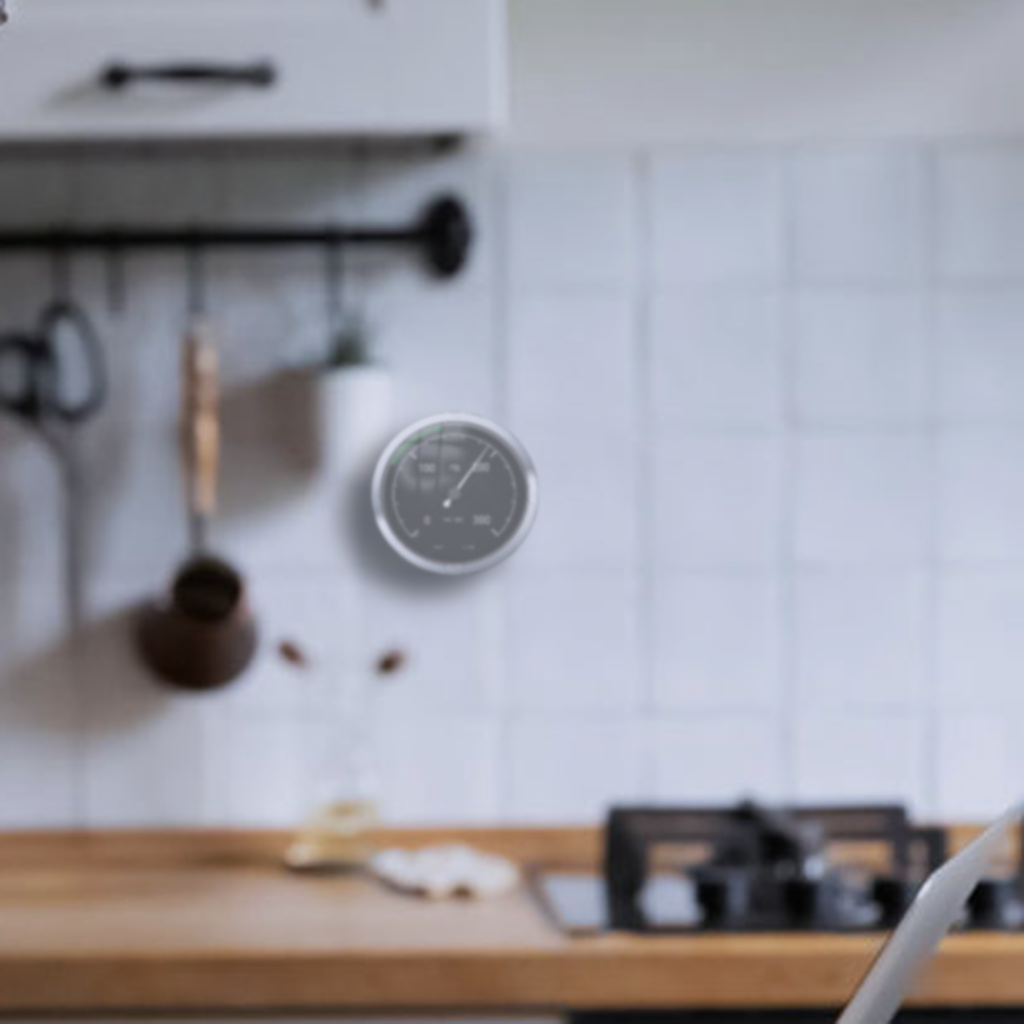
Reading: 190 psi
